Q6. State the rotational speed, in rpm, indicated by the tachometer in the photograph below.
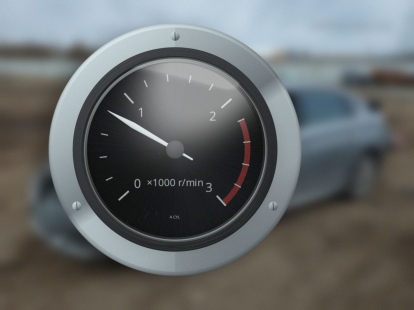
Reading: 800 rpm
